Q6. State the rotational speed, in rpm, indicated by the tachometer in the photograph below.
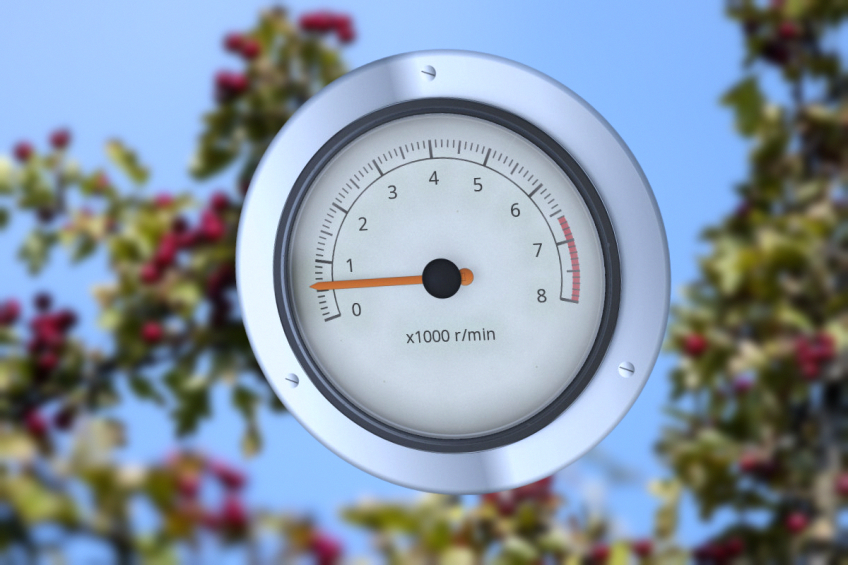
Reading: 600 rpm
